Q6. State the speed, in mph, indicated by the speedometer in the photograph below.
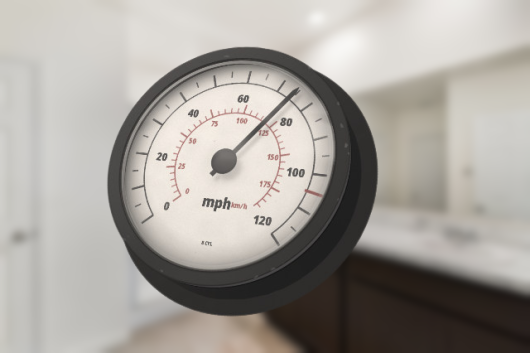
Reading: 75 mph
